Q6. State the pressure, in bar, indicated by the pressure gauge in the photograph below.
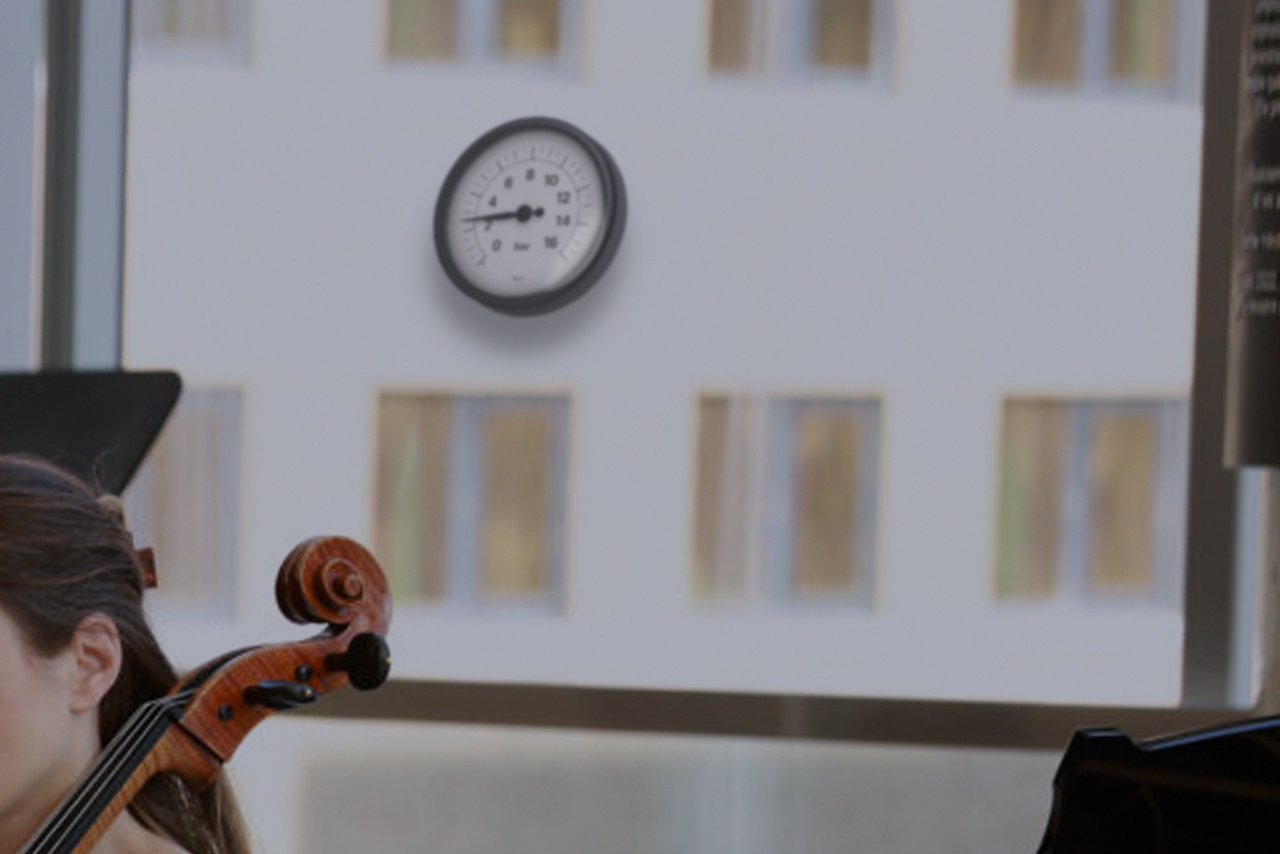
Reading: 2.5 bar
